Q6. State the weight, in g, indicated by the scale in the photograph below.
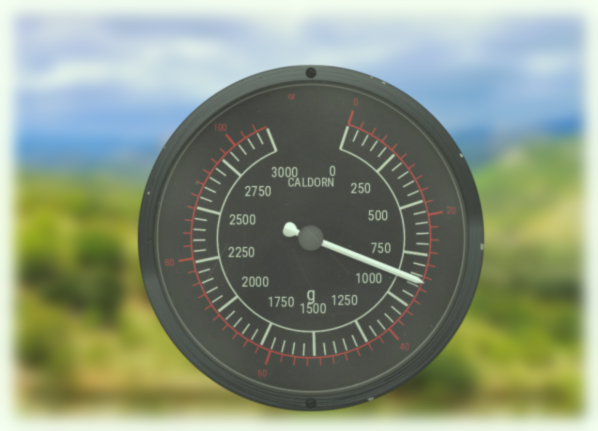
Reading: 875 g
